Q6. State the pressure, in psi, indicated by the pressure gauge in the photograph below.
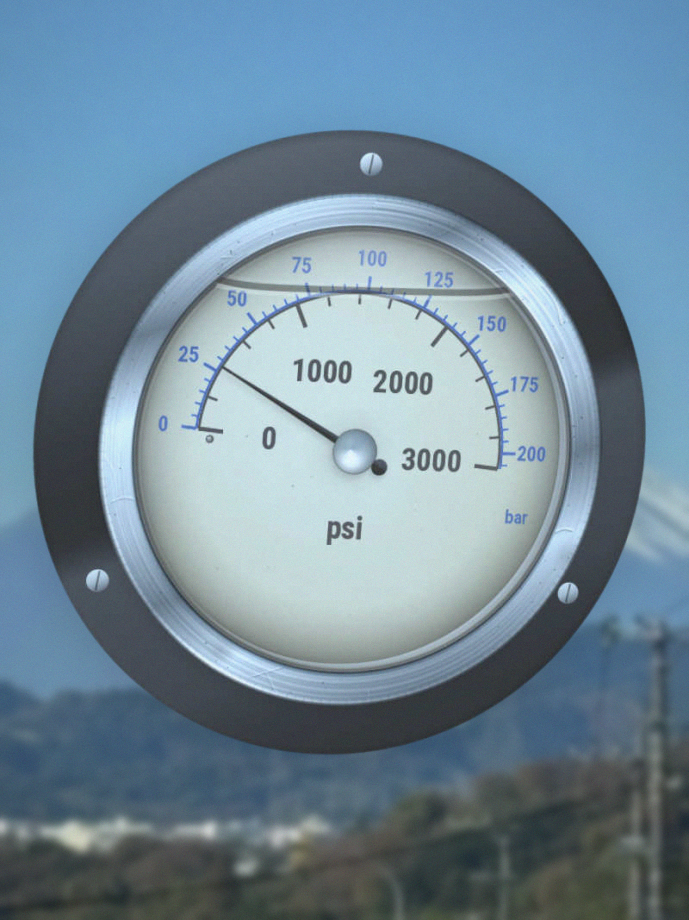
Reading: 400 psi
